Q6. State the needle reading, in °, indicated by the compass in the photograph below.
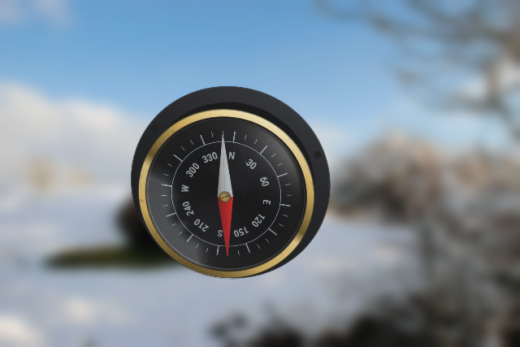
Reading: 170 °
